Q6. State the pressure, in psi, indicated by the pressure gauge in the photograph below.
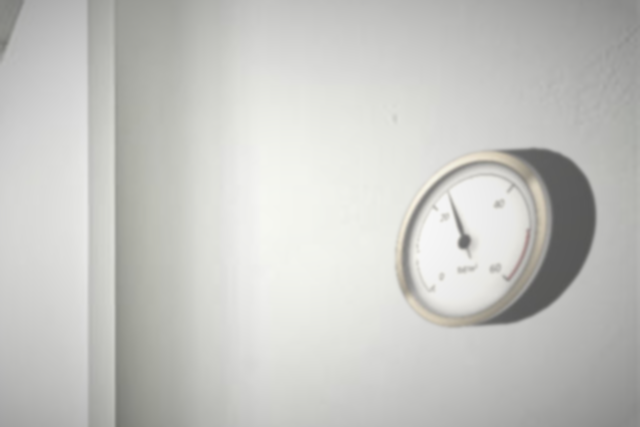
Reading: 25 psi
